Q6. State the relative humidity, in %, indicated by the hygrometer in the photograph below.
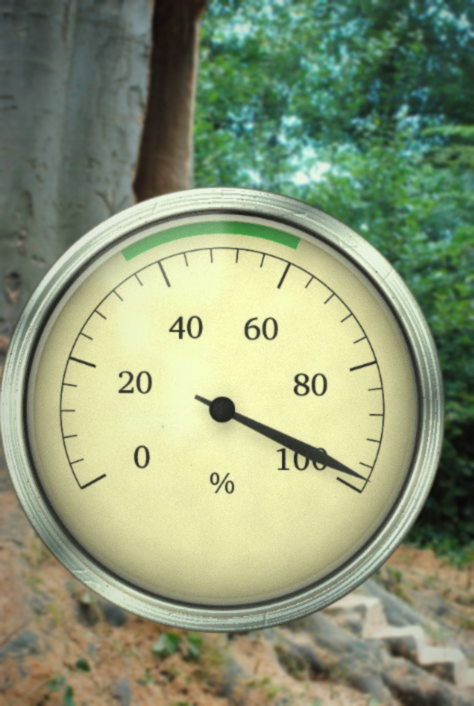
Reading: 98 %
